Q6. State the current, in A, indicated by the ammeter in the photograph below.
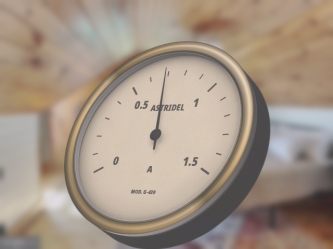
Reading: 0.7 A
